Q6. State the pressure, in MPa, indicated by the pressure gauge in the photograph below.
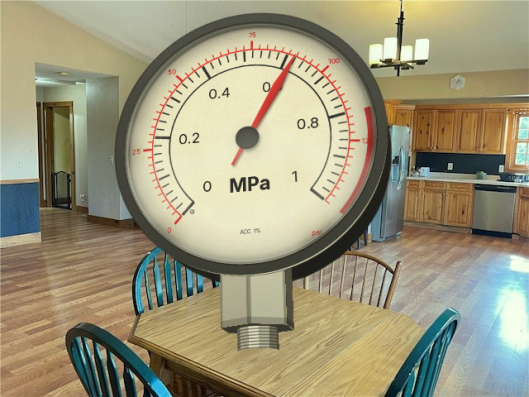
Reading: 0.62 MPa
